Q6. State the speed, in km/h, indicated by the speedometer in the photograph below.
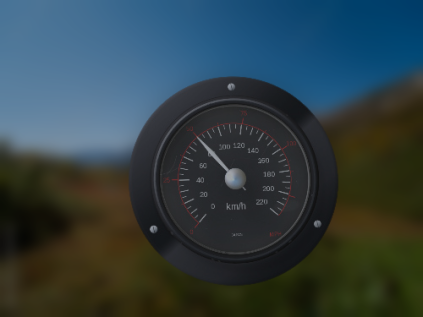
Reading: 80 km/h
